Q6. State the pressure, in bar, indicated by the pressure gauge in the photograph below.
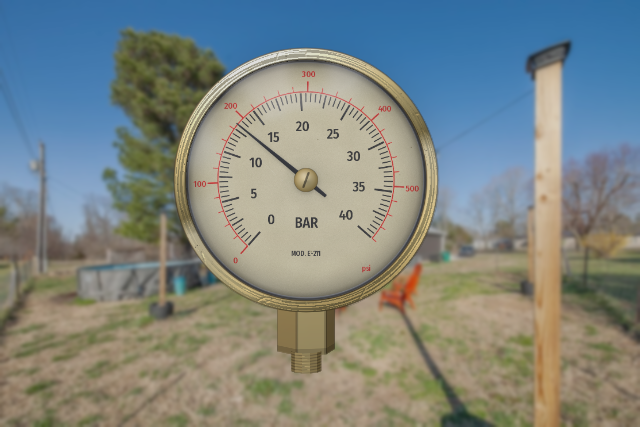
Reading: 13 bar
